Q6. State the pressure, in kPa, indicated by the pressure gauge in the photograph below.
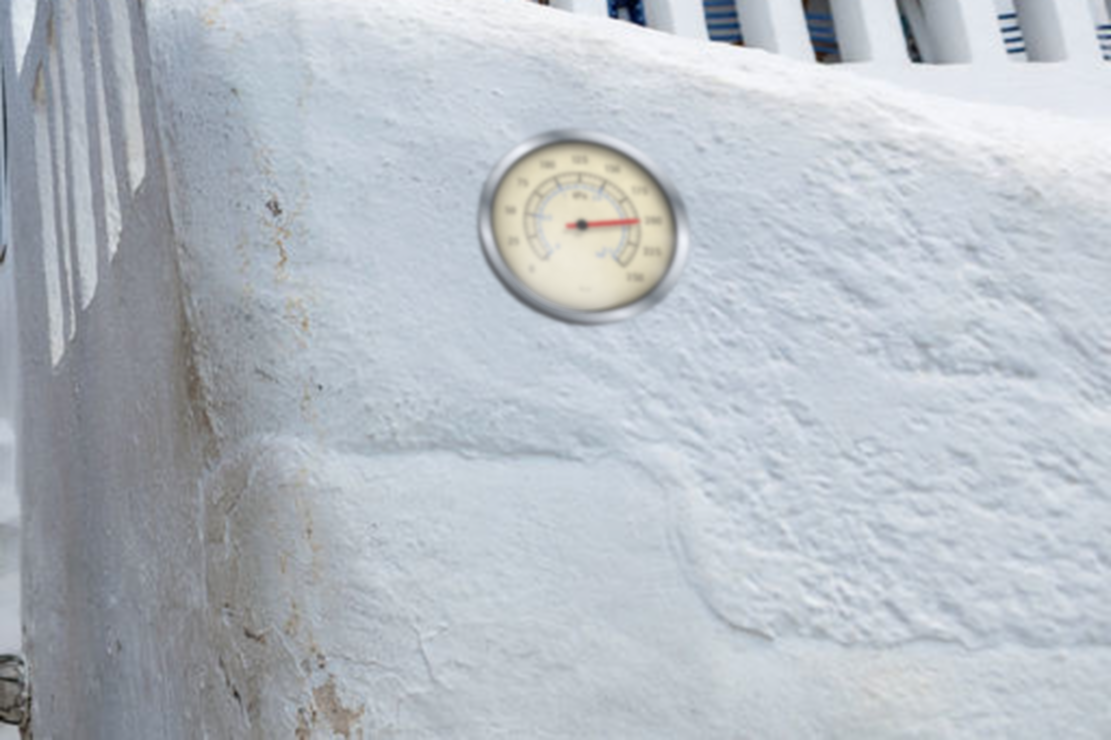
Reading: 200 kPa
